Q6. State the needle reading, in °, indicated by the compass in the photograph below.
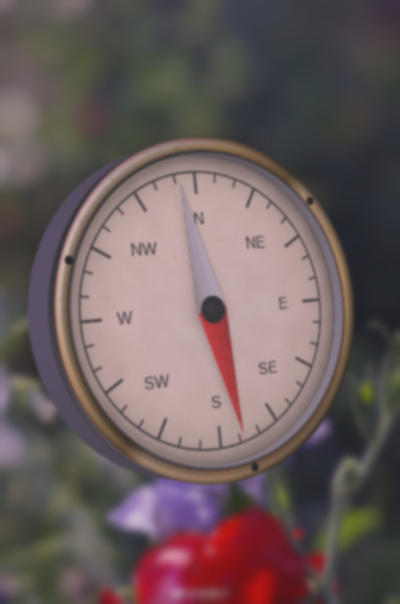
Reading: 170 °
